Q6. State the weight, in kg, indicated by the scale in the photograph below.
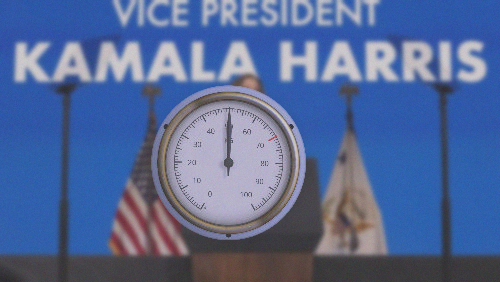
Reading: 50 kg
